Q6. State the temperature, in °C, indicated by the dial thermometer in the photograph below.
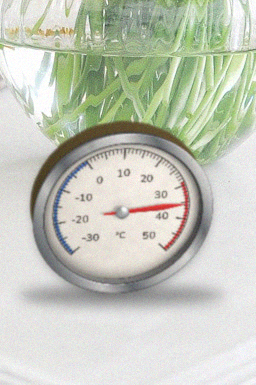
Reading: 35 °C
